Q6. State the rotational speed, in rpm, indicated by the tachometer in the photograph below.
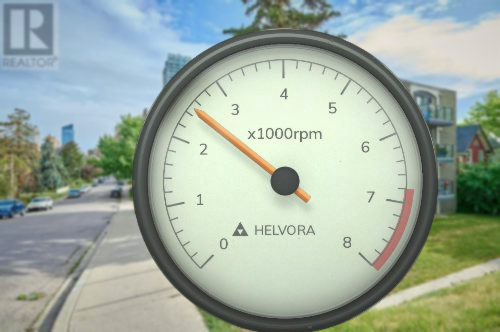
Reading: 2500 rpm
